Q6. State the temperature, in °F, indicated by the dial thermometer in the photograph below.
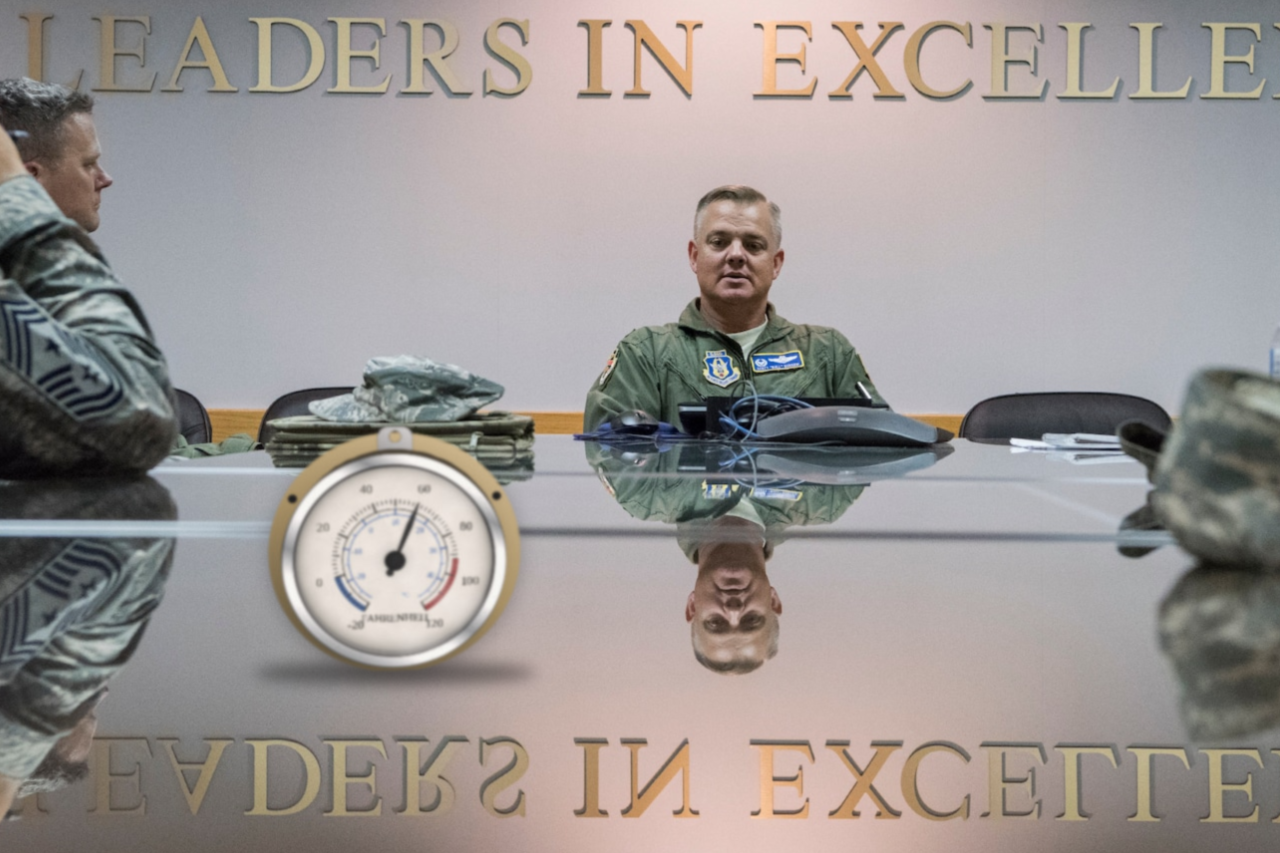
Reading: 60 °F
